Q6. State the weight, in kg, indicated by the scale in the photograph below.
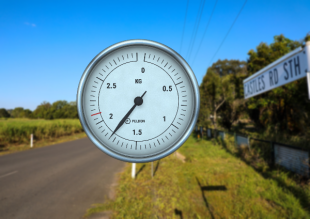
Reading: 1.8 kg
